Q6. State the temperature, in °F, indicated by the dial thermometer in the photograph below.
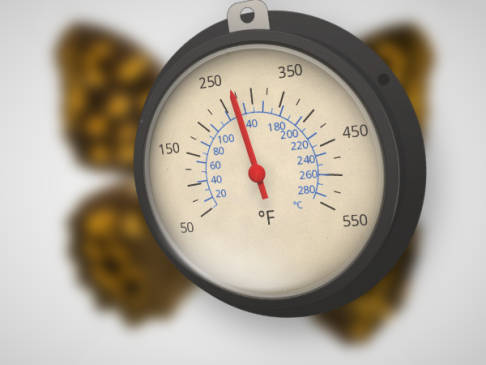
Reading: 275 °F
